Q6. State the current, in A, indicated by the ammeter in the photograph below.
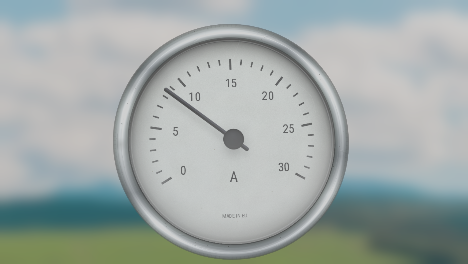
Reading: 8.5 A
